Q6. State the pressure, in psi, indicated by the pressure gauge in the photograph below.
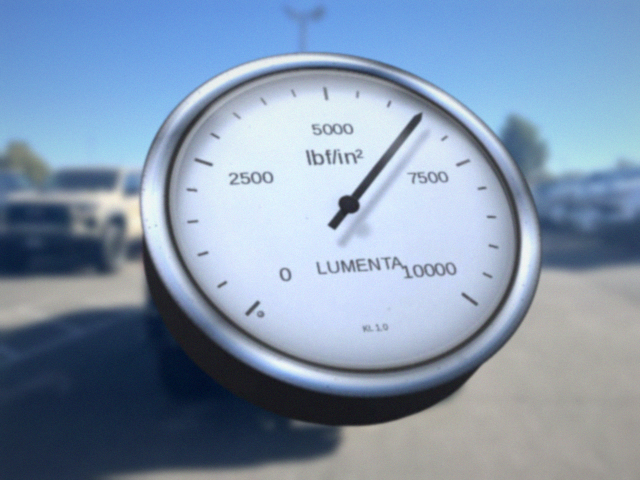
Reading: 6500 psi
